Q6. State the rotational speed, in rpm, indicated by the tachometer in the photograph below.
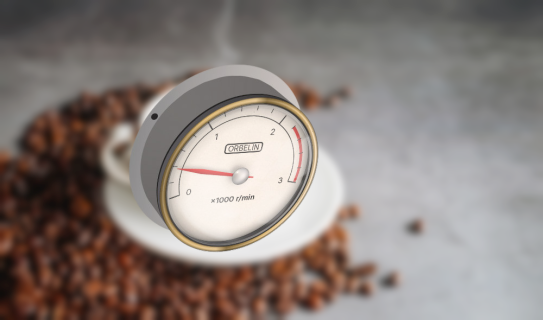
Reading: 400 rpm
